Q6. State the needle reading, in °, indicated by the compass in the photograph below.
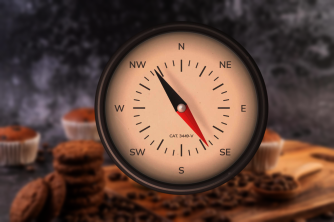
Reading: 145 °
